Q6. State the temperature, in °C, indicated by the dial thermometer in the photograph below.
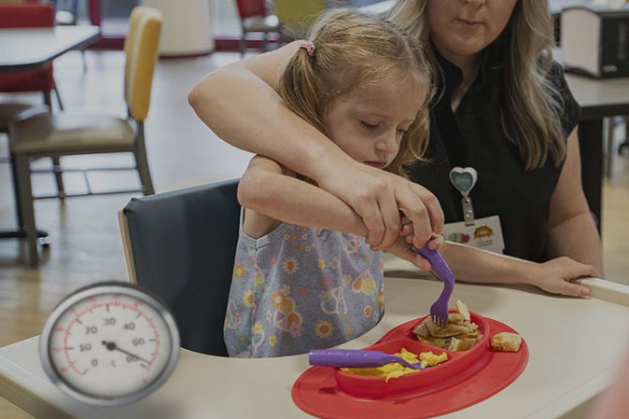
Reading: 57.5 °C
